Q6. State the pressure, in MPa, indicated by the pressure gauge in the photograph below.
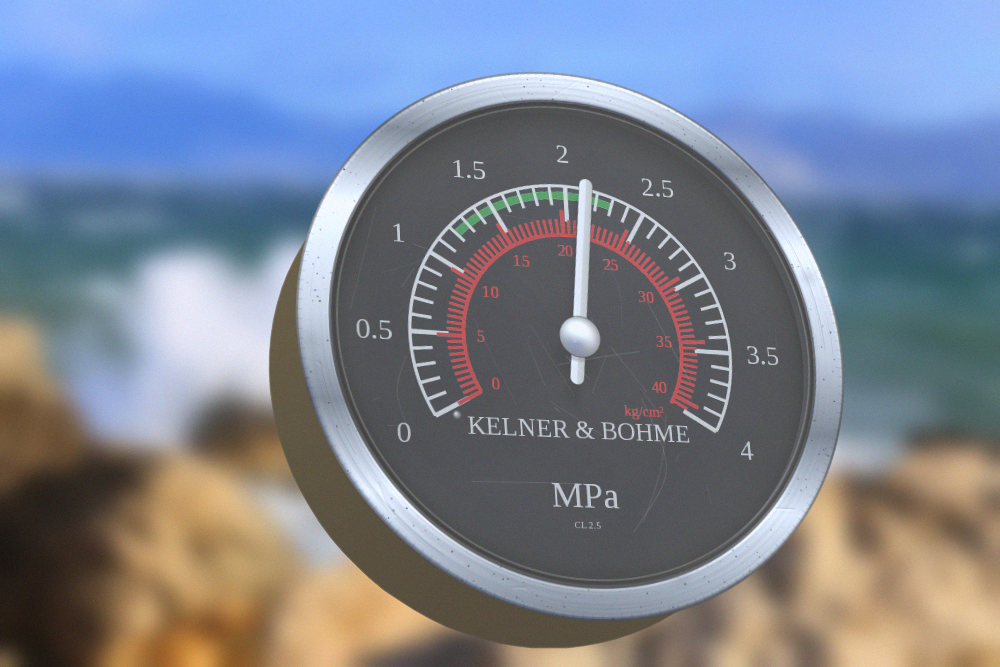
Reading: 2.1 MPa
